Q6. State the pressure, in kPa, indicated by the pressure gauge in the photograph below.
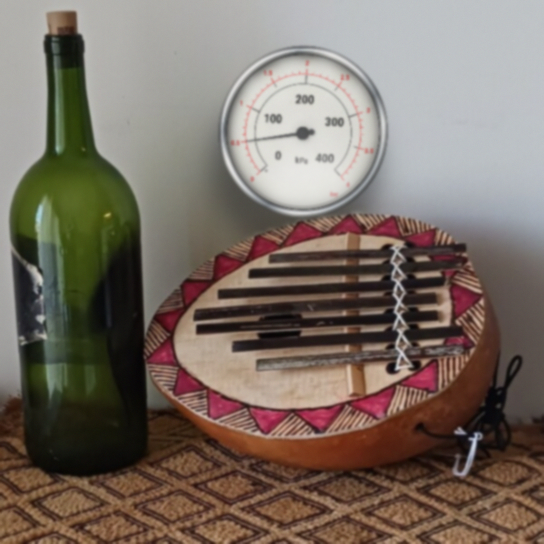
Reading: 50 kPa
